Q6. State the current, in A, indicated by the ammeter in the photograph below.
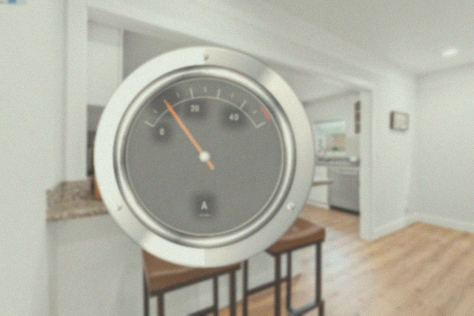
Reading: 10 A
